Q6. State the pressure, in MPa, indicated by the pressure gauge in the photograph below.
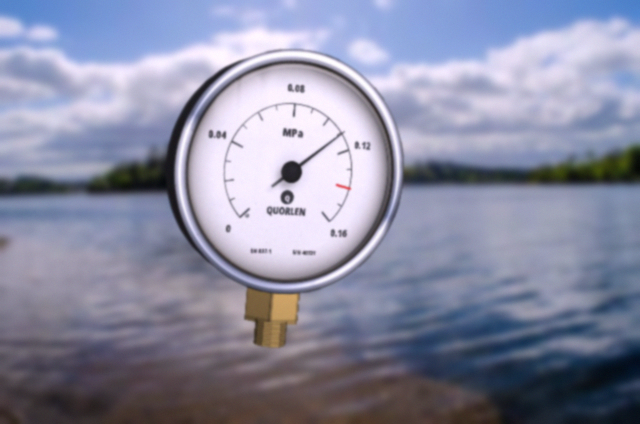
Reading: 0.11 MPa
